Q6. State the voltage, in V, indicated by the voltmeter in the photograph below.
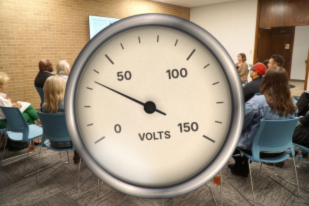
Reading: 35 V
